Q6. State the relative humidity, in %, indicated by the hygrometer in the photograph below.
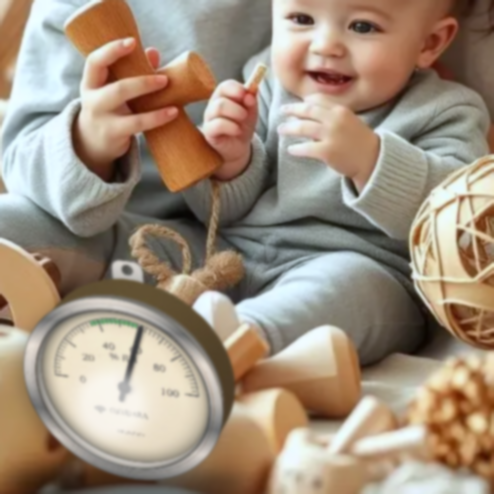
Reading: 60 %
